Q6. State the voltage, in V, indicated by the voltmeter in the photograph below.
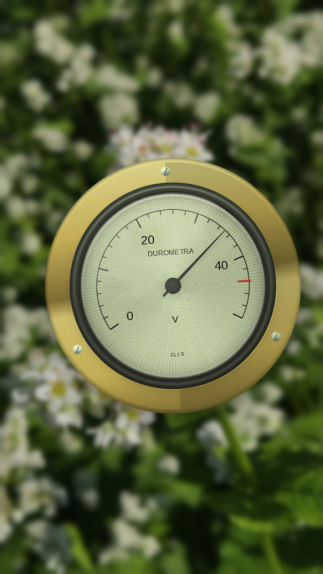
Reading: 35 V
